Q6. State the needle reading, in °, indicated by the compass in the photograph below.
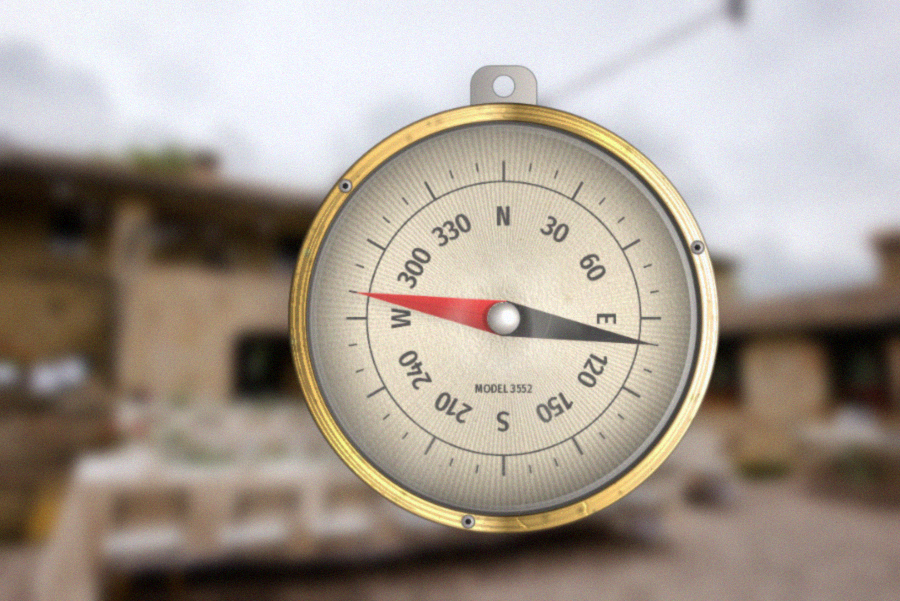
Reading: 280 °
